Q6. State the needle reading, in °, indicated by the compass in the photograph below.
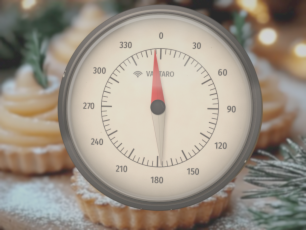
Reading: 355 °
